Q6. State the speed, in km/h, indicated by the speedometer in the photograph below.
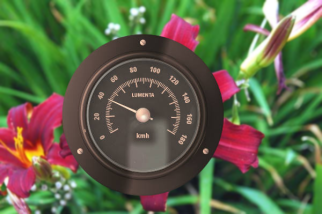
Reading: 40 km/h
